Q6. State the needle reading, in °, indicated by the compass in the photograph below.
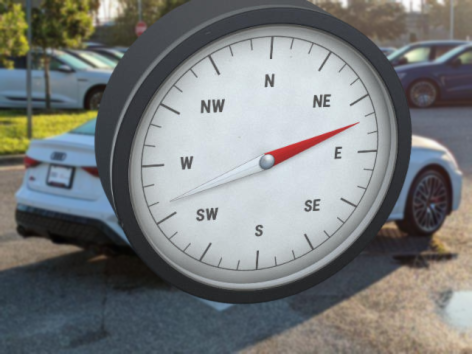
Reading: 70 °
